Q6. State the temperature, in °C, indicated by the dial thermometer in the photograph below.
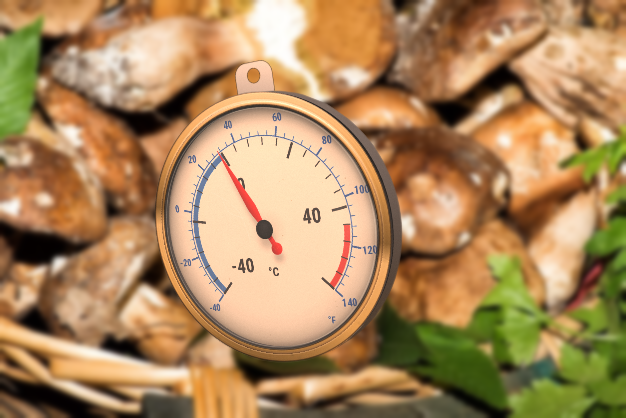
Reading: 0 °C
